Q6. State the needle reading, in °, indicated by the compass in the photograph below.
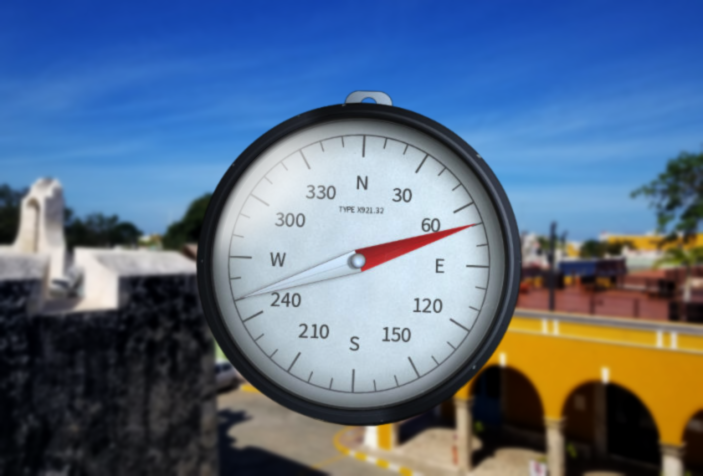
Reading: 70 °
